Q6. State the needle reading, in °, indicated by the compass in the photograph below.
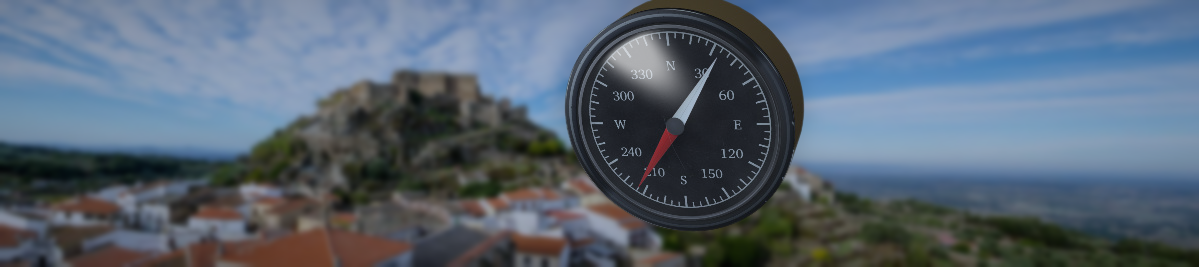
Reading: 215 °
